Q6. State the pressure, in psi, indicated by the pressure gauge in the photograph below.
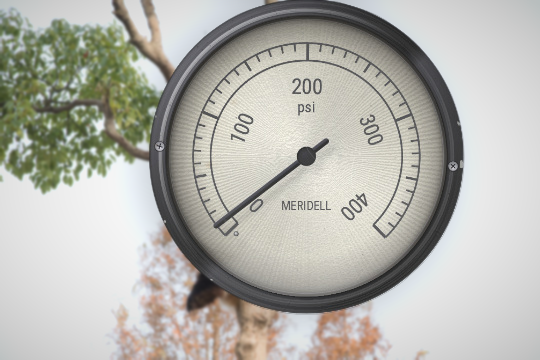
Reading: 10 psi
